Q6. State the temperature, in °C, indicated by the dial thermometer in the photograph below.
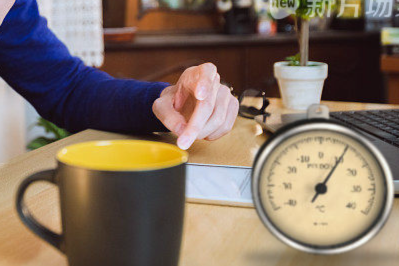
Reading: 10 °C
